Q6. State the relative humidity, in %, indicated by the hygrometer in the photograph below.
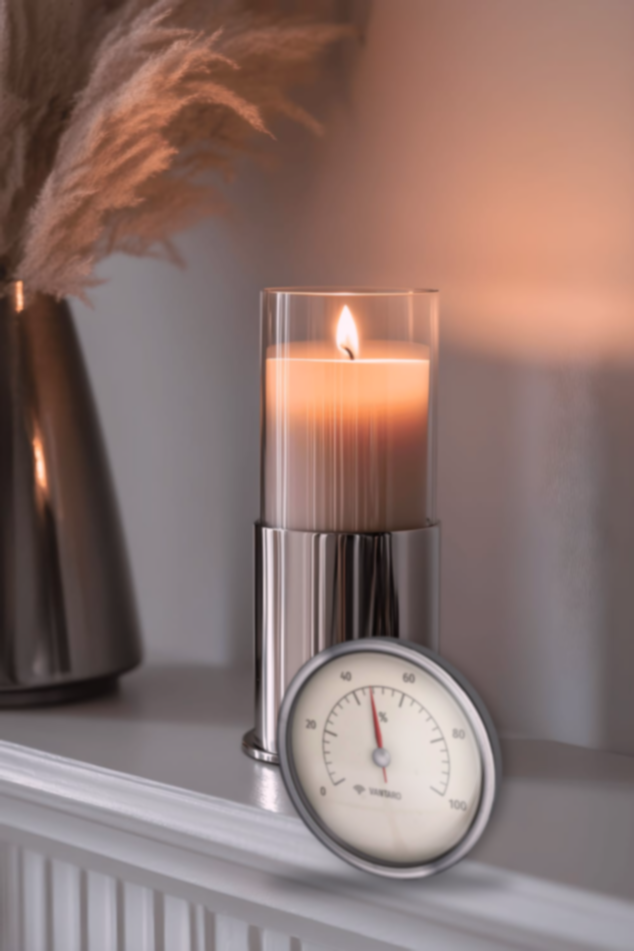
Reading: 48 %
